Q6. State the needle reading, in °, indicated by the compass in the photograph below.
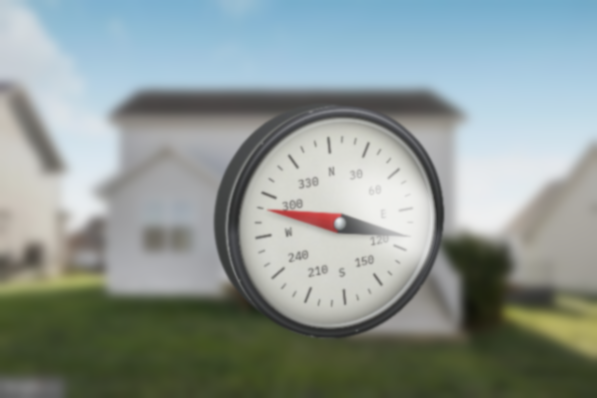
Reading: 290 °
